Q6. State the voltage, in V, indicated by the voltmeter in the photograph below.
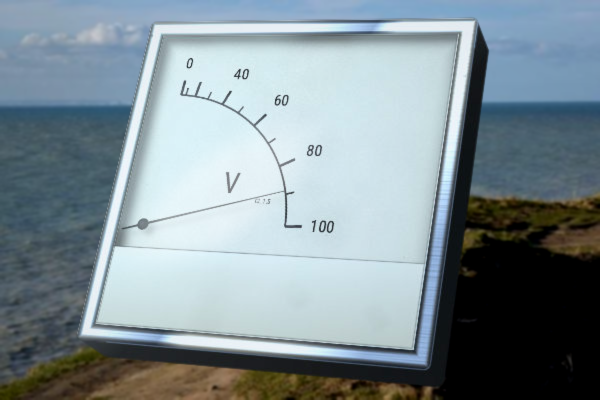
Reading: 90 V
